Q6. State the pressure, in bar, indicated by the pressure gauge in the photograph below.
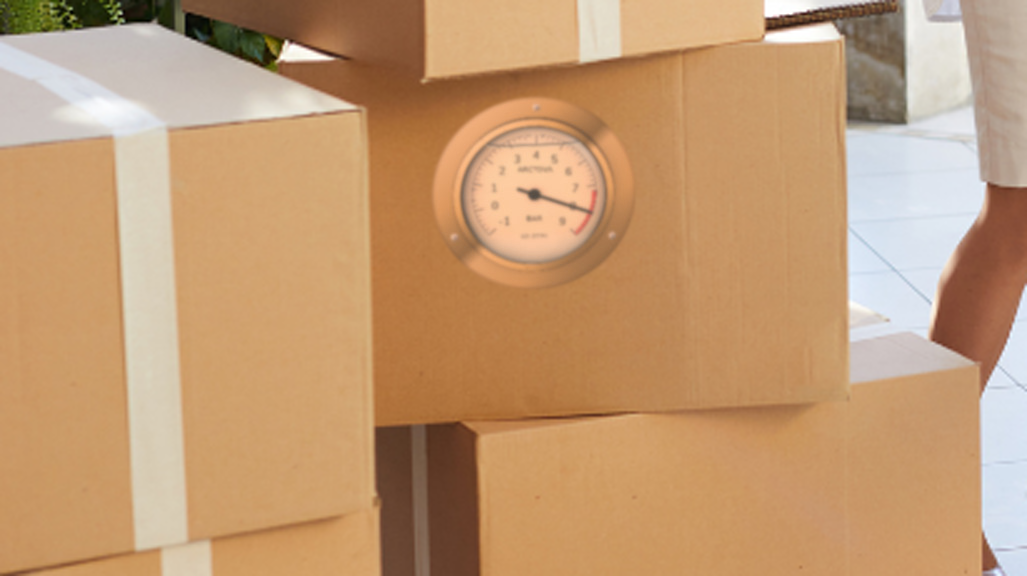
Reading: 8 bar
